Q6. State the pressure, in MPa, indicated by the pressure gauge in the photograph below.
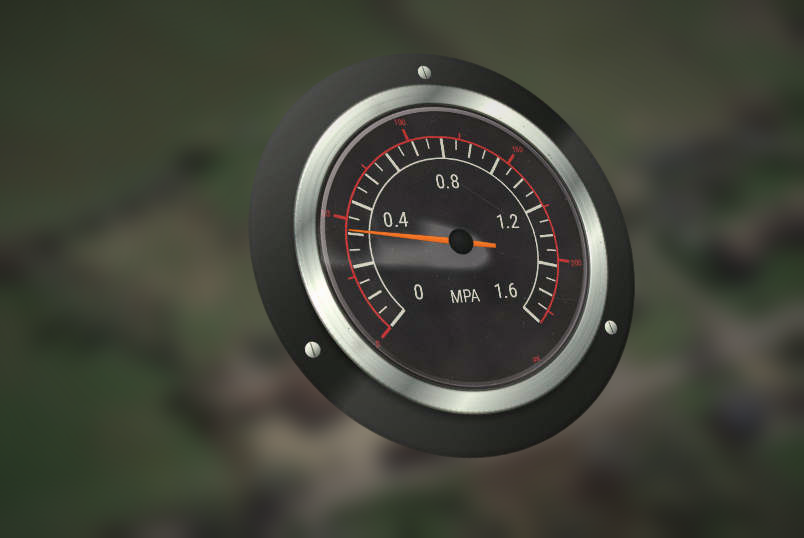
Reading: 0.3 MPa
